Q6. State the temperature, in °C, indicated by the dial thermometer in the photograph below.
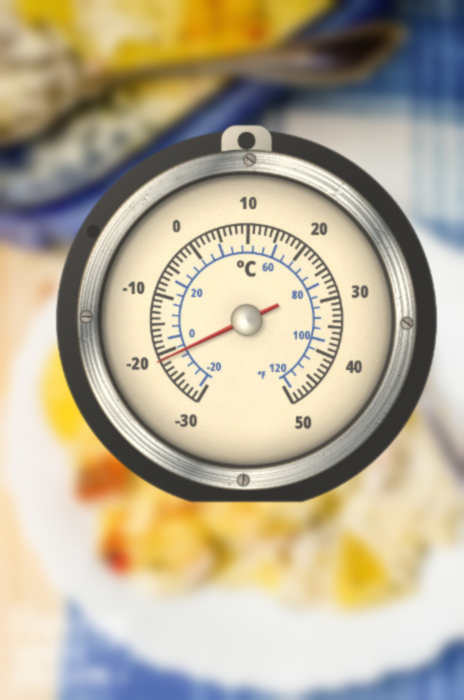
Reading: -21 °C
